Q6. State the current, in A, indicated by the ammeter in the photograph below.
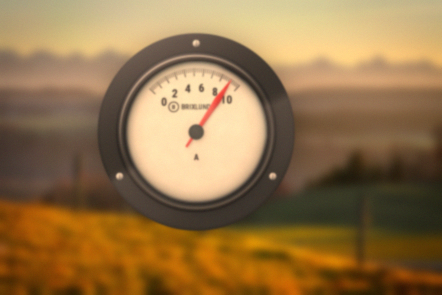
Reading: 9 A
